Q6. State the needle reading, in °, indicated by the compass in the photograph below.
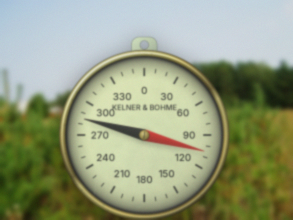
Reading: 105 °
